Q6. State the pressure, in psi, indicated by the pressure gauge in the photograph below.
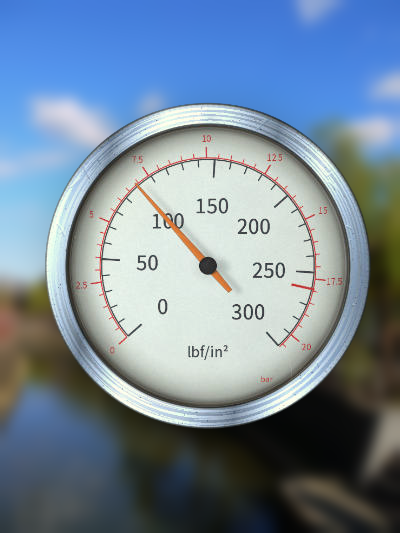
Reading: 100 psi
